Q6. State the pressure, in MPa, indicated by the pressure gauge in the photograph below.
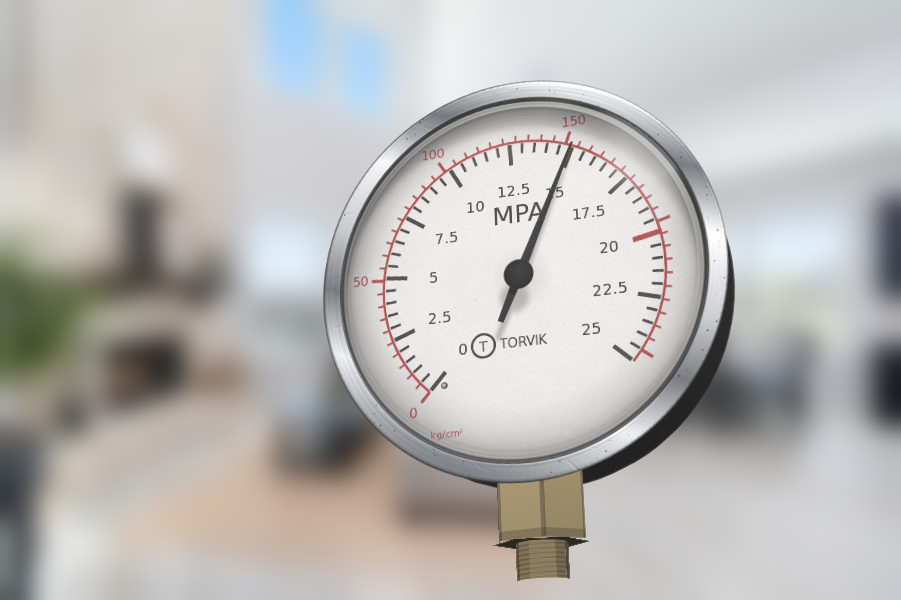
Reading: 15 MPa
